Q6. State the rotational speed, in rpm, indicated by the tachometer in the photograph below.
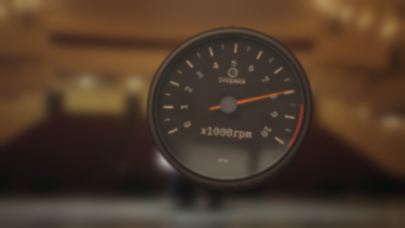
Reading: 8000 rpm
